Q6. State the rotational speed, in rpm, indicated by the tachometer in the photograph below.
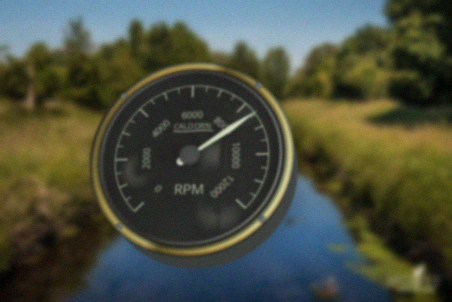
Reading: 8500 rpm
